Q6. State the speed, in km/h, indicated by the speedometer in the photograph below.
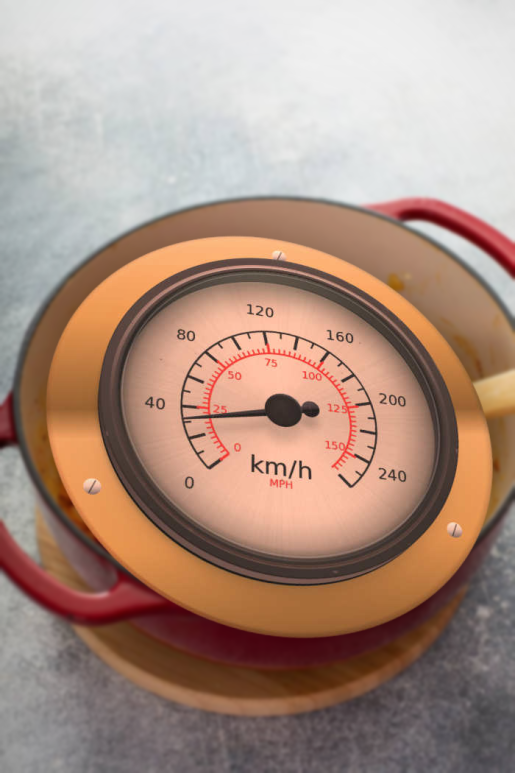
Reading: 30 km/h
